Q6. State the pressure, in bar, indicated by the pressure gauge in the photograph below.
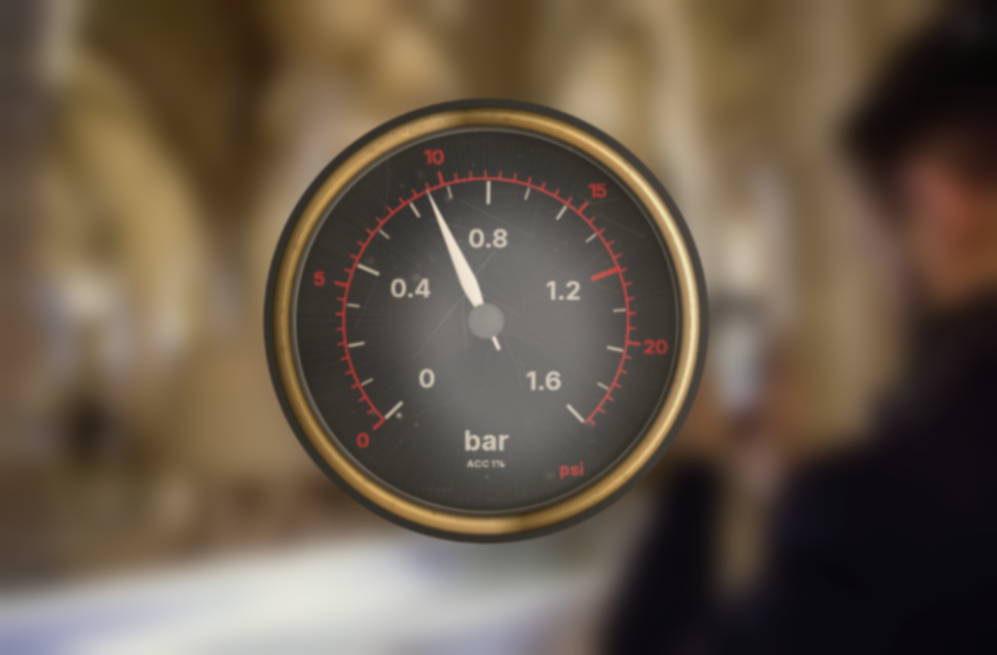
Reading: 0.65 bar
